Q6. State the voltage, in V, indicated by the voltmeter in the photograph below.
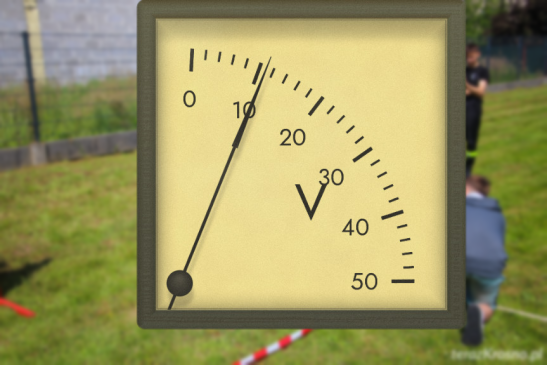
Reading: 11 V
